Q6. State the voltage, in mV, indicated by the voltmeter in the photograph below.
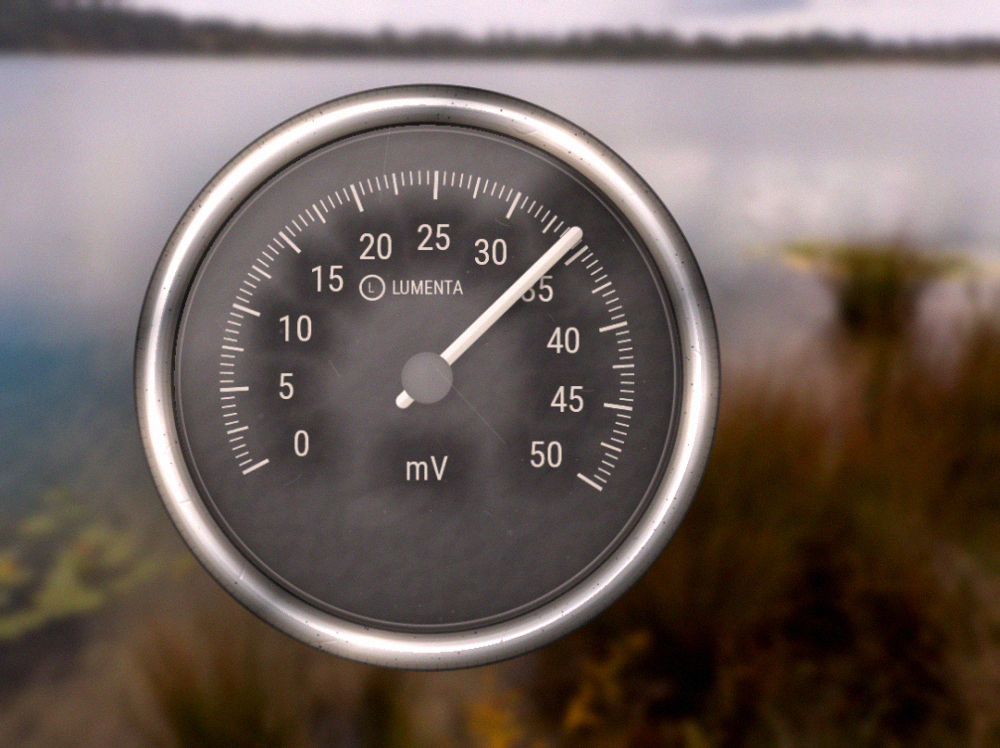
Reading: 34 mV
